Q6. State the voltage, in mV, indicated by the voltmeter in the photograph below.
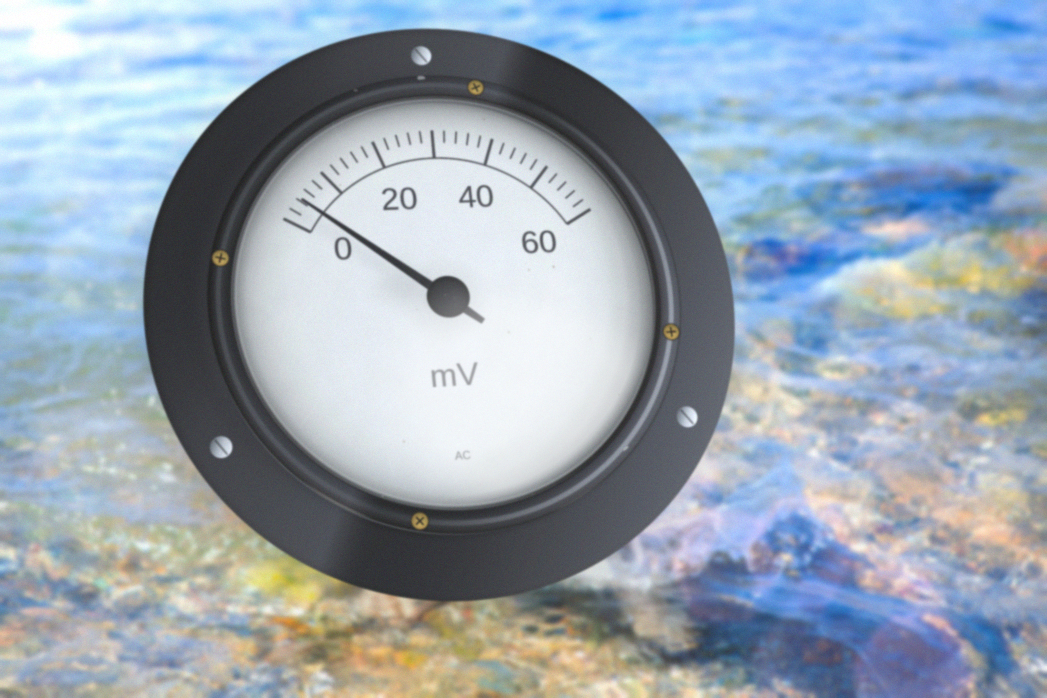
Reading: 4 mV
